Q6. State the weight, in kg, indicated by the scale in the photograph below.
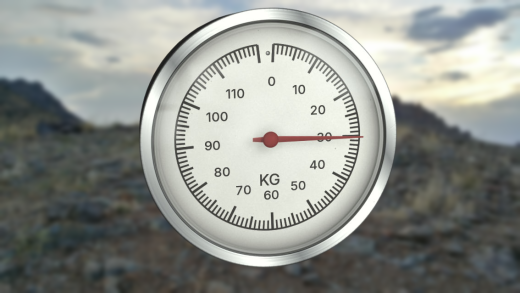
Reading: 30 kg
